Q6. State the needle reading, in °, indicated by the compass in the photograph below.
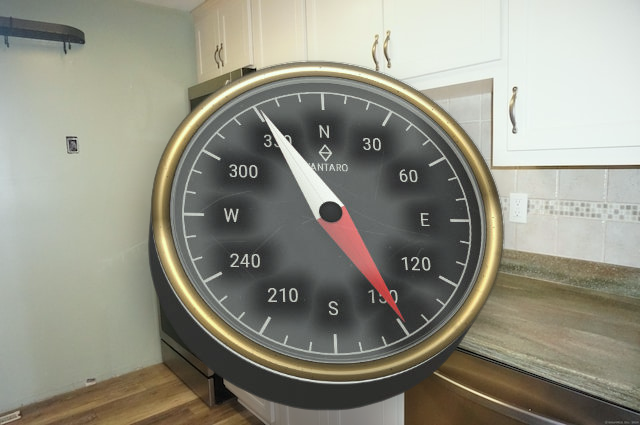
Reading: 150 °
